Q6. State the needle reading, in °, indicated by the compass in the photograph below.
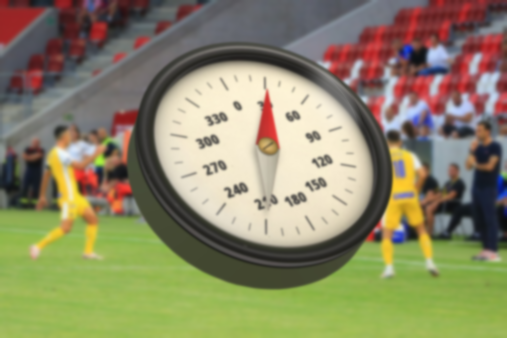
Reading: 30 °
